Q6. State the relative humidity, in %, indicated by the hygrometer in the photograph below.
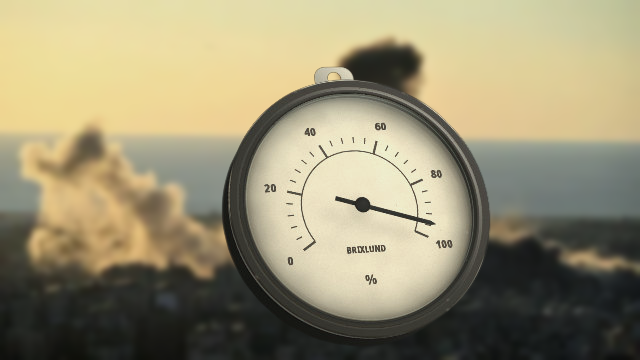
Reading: 96 %
